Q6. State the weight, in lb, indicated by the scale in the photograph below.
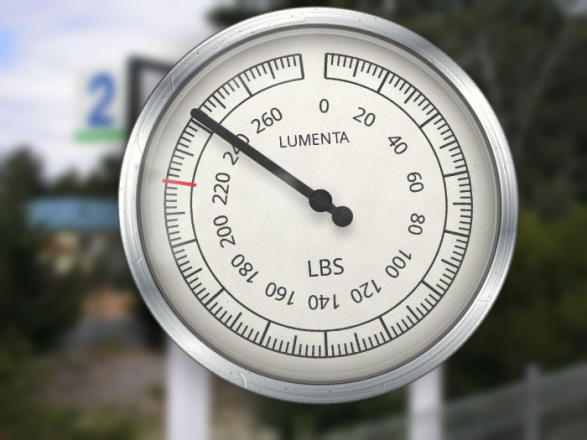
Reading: 242 lb
